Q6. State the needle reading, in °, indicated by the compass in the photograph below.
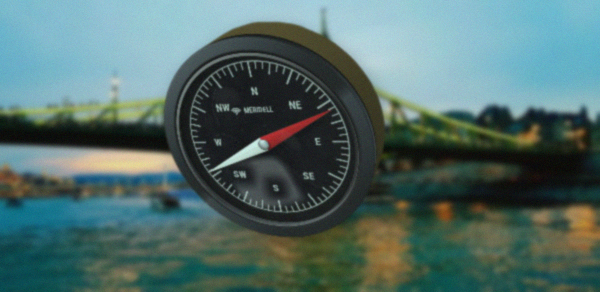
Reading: 65 °
